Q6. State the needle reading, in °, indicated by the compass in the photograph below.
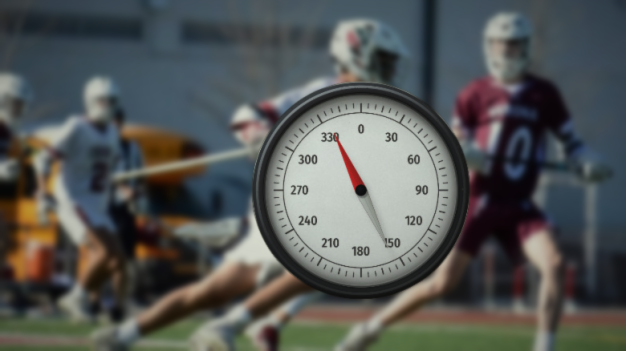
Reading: 335 °
